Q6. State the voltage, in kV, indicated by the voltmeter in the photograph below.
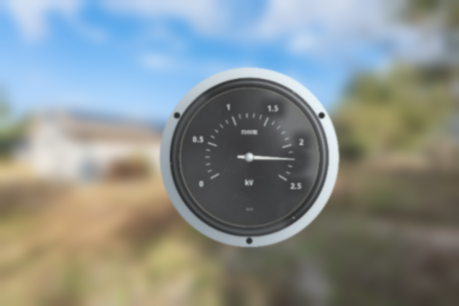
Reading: 2.2 kV
